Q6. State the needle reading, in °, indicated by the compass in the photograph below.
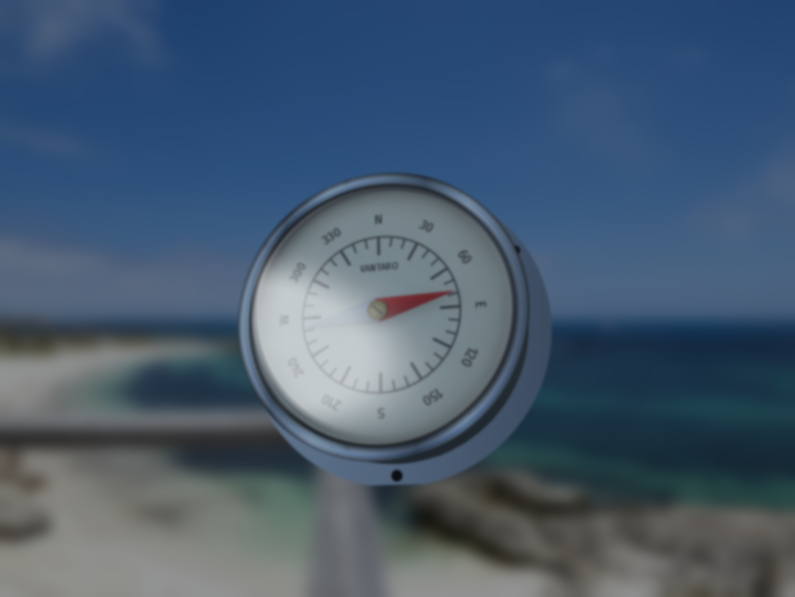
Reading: 80 °
